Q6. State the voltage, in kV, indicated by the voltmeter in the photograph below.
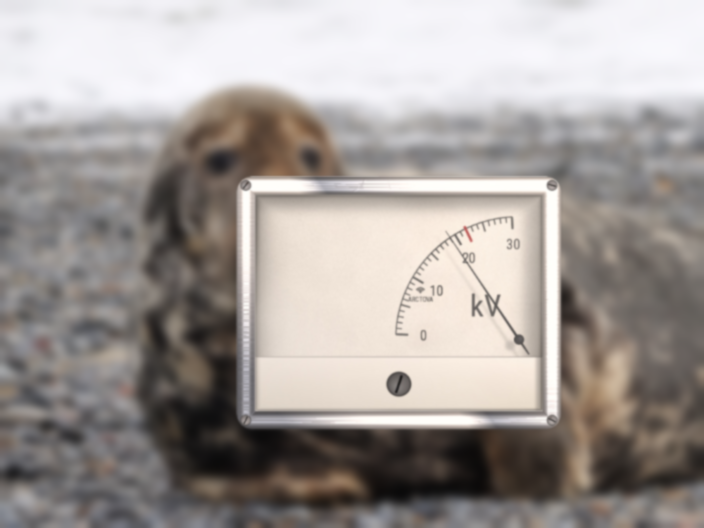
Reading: 19 kV
